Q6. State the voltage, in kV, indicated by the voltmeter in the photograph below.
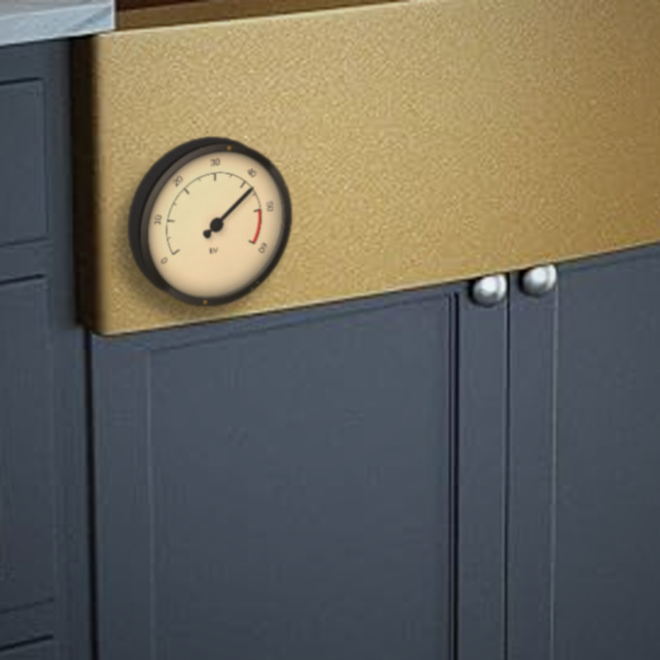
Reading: 42.5 kV
